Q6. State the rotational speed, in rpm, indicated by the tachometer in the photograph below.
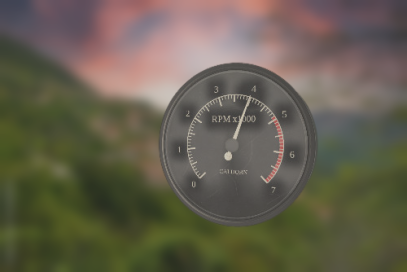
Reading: 4000 rpm
